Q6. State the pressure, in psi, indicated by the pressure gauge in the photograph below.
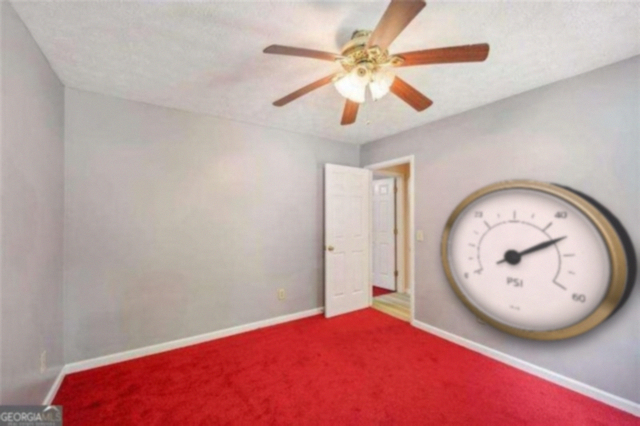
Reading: 45 psi
